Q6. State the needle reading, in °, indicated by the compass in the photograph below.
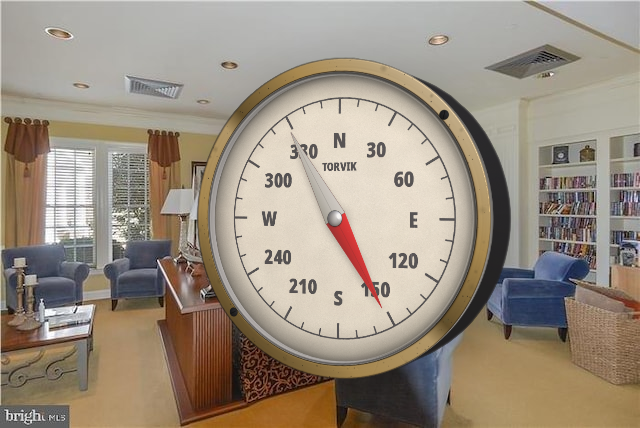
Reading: 150 °
